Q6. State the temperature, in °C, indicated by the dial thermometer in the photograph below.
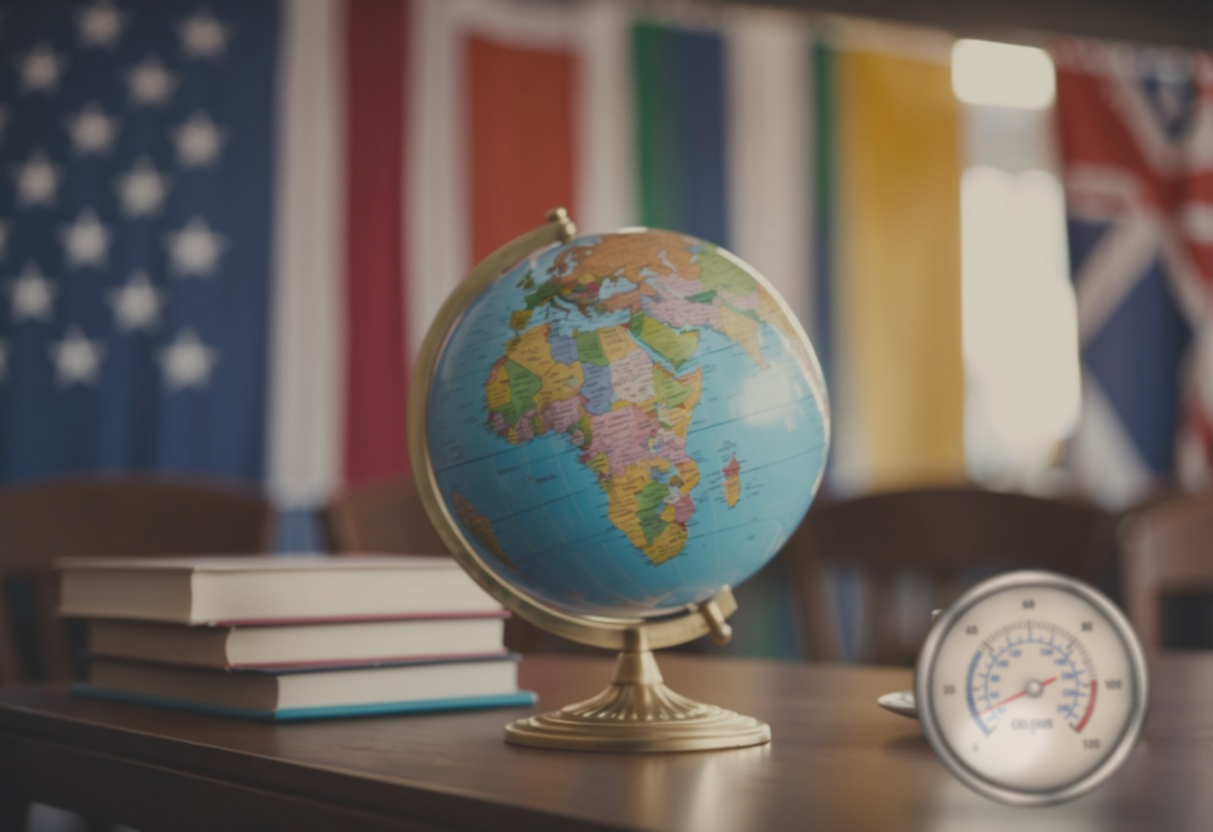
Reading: 10 °C
